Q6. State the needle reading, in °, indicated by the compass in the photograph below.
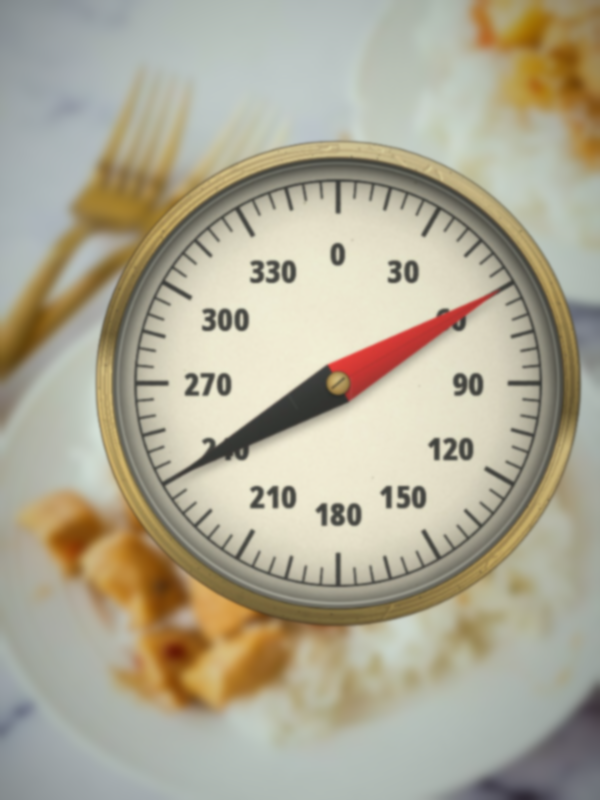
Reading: 60 °
